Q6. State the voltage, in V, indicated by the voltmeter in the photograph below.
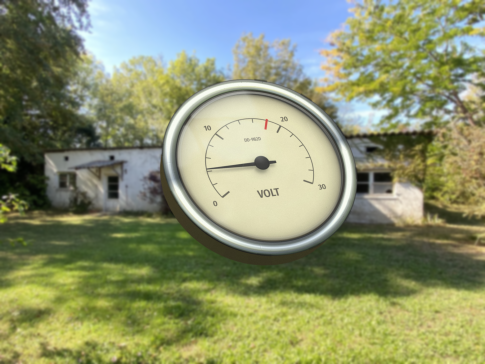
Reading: 4 V
